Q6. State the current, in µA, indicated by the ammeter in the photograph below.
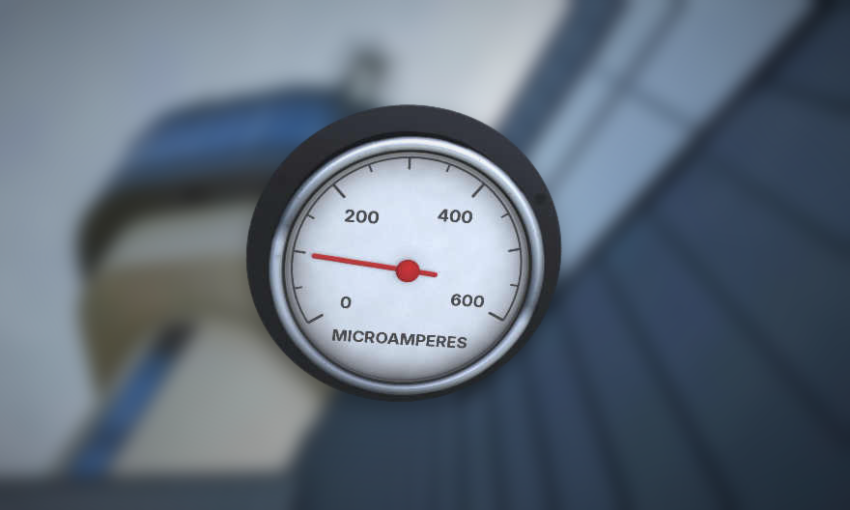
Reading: 100 µA
